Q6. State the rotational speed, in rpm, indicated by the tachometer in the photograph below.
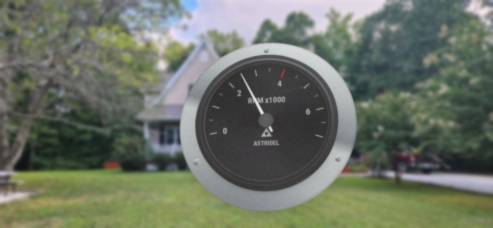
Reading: 2500 rpm
